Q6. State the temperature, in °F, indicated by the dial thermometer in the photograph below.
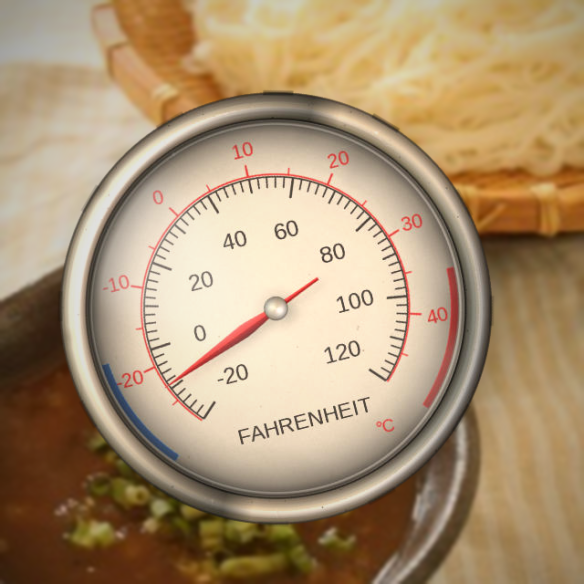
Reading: -9 °F
